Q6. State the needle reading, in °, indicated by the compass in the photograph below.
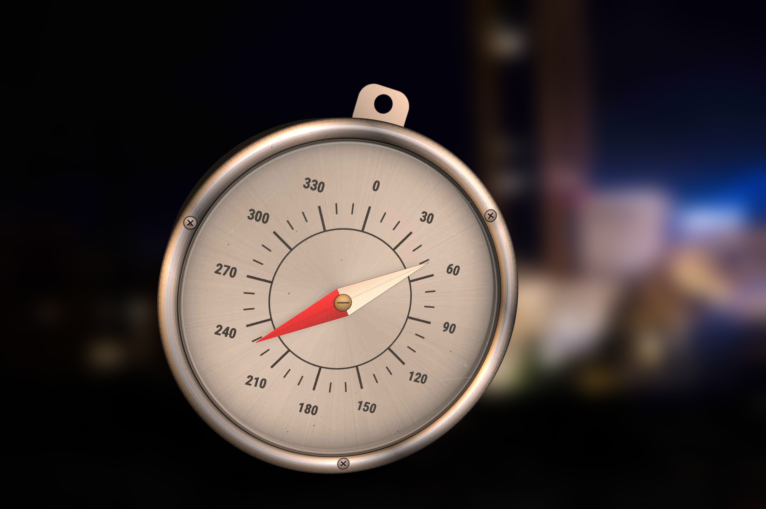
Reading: 230 °
